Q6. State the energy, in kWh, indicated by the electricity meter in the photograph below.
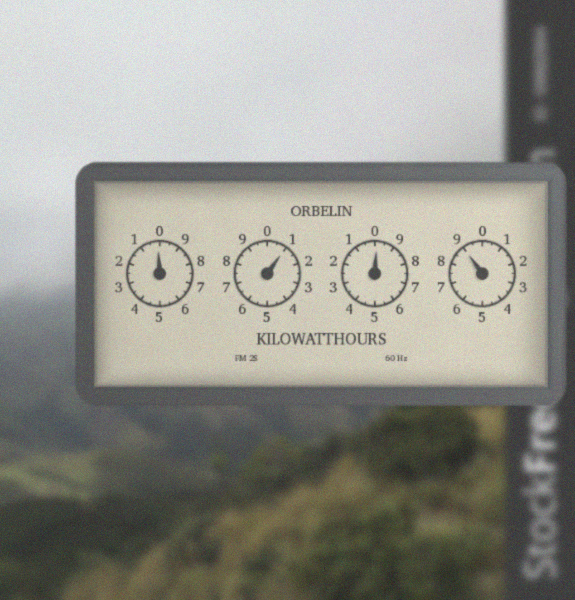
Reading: 99 kWh
